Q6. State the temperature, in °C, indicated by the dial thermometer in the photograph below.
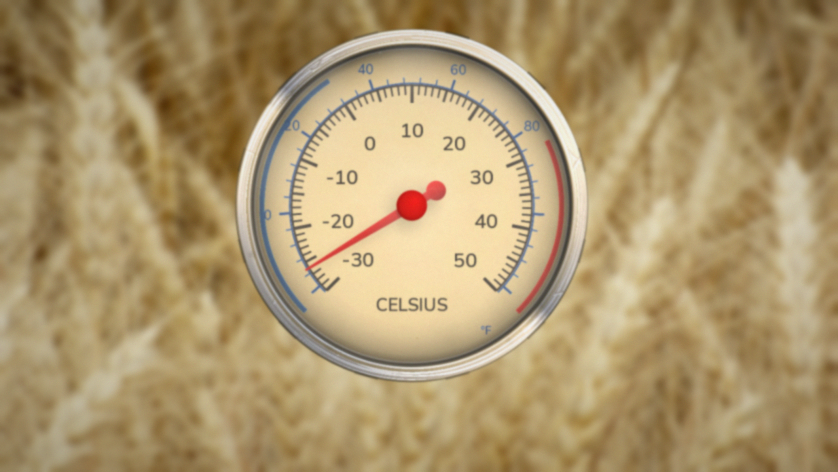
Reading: -26 °C
